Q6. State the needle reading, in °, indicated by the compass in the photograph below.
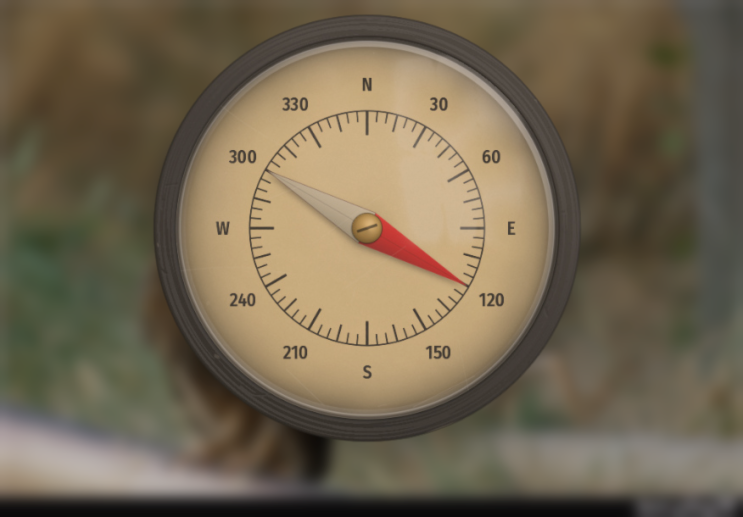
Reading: 120 °
